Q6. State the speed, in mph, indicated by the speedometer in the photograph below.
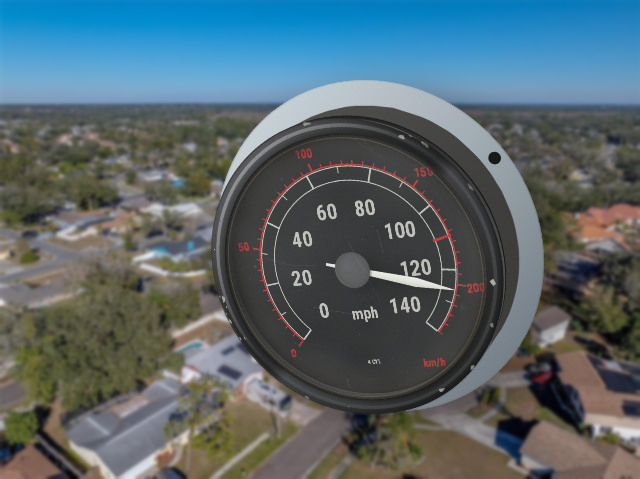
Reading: 125 mph
